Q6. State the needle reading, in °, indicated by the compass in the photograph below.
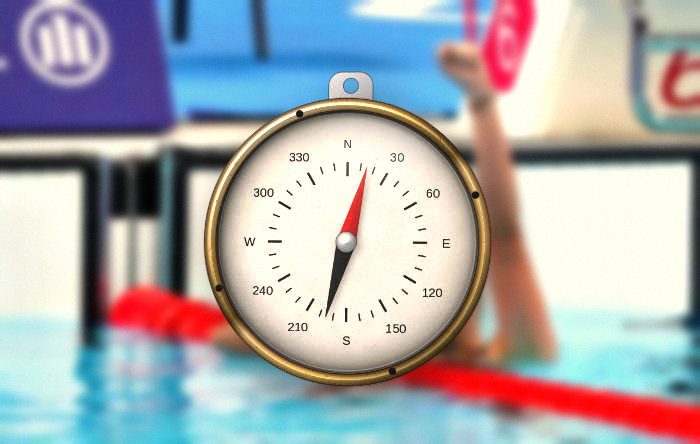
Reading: 15 °
